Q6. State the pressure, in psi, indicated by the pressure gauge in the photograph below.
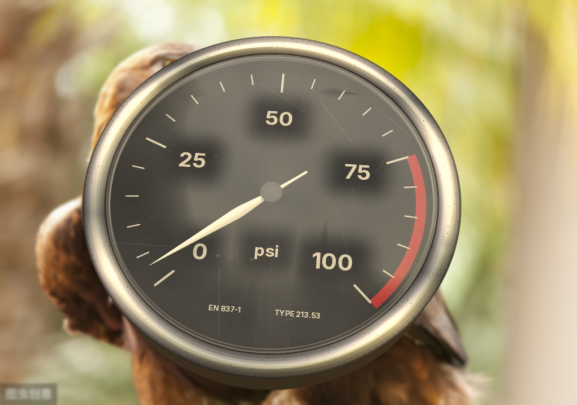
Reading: 2.5 psi
